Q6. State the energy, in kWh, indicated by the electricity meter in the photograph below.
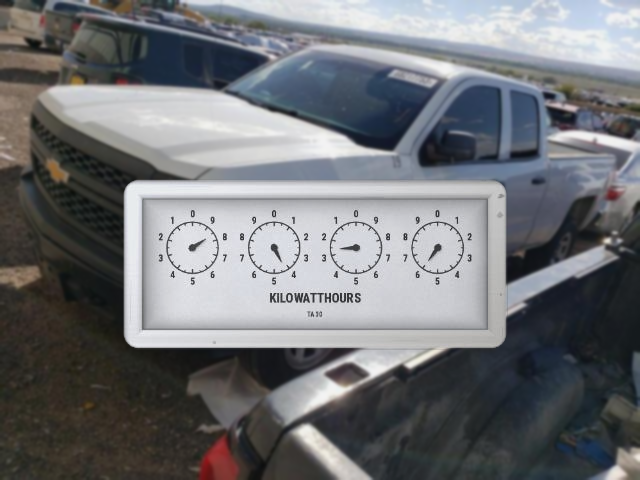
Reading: 8426 kWh
